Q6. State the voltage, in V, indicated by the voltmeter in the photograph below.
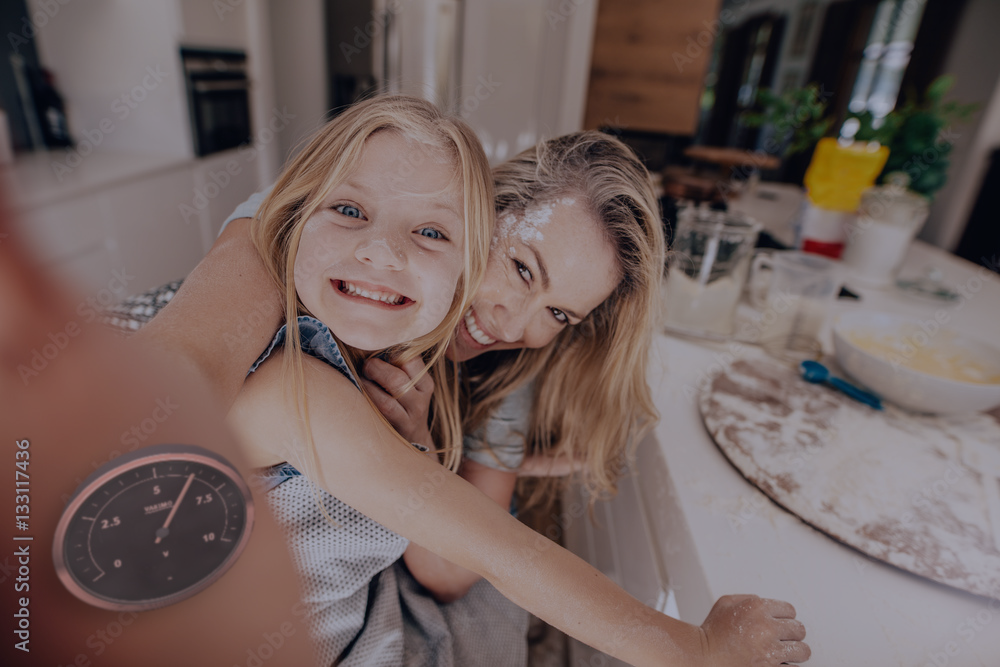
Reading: 6.25 V
